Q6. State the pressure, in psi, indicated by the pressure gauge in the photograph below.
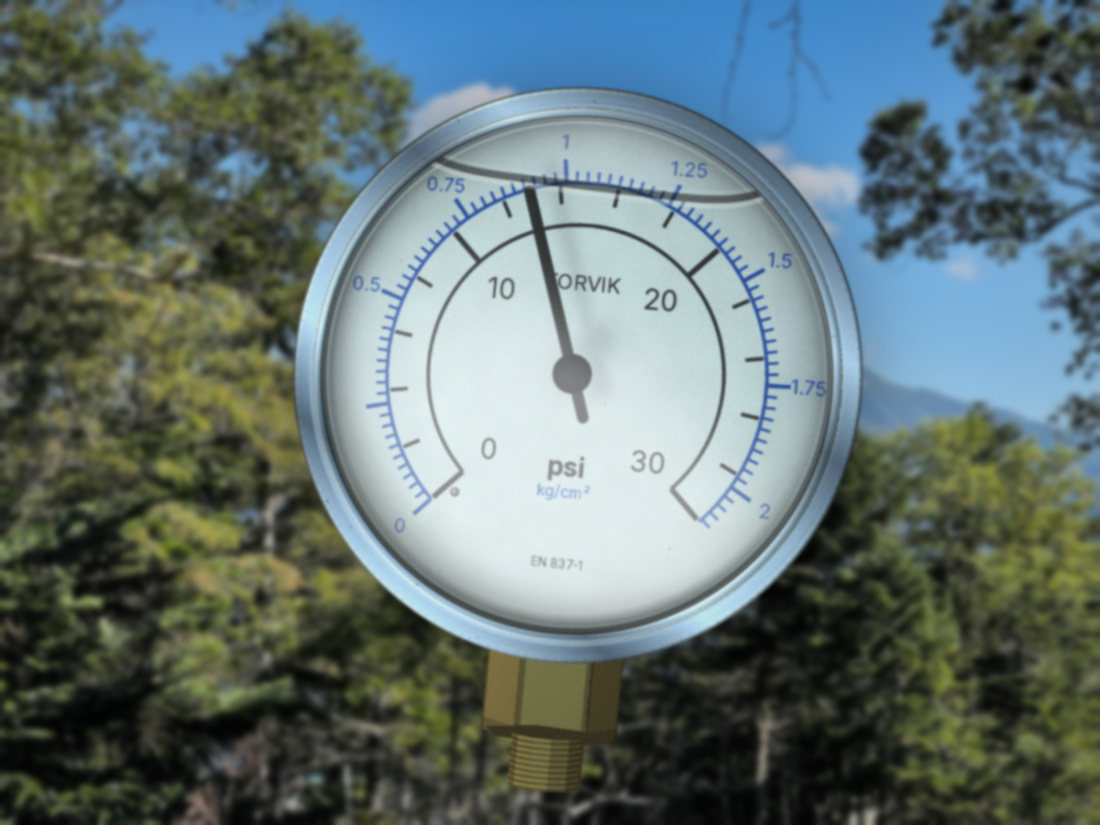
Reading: 13 psi
